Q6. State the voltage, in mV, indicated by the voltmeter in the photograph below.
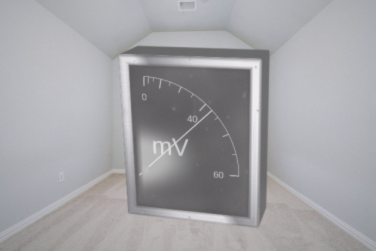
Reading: 42.5 mV
